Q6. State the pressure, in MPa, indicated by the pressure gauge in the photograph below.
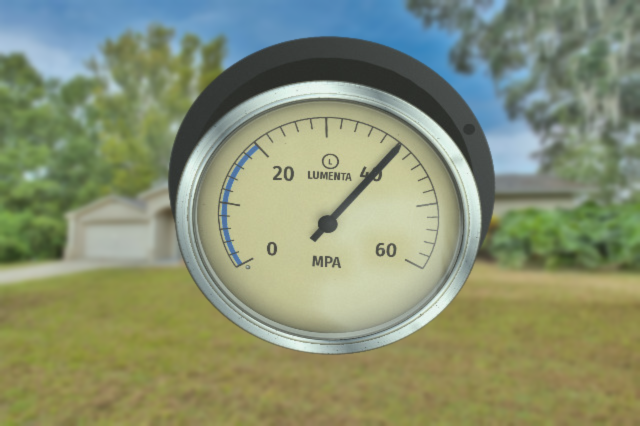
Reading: 40 MPa
